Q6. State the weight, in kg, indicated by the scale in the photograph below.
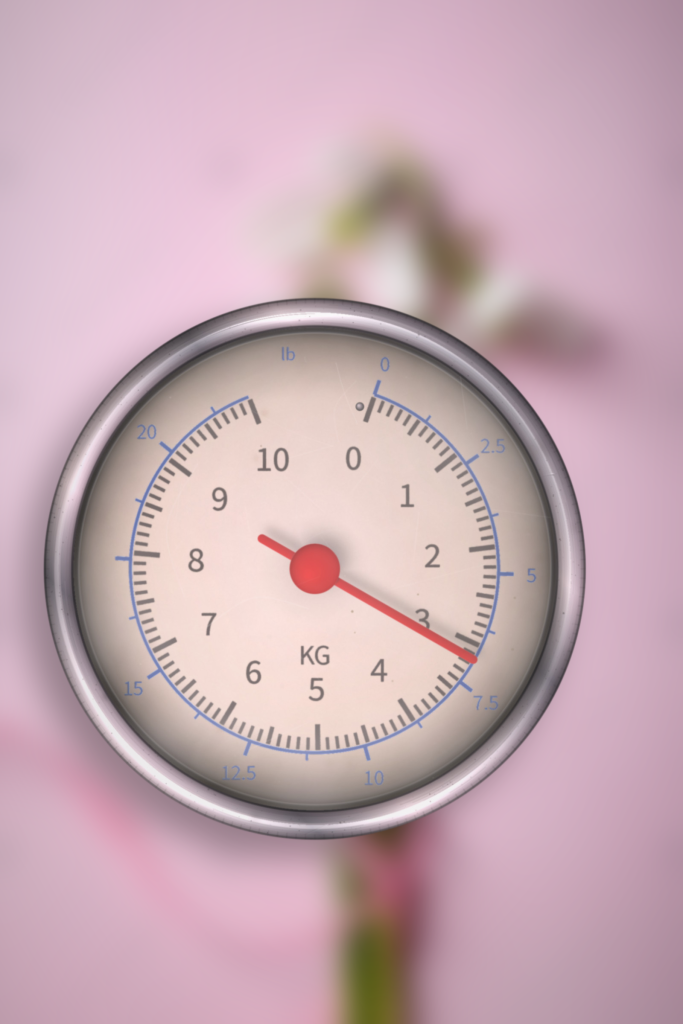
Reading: 3.15 kg
